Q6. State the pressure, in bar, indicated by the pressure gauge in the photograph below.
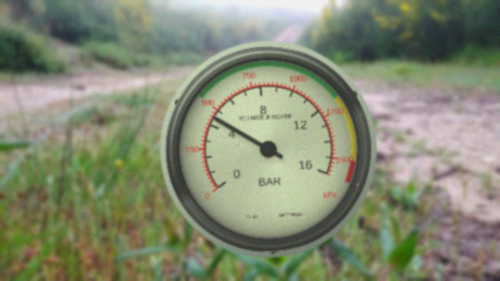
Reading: 4.5 bar
